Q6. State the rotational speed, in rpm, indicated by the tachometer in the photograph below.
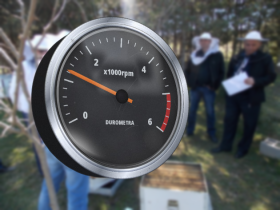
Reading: 1200 rpm
